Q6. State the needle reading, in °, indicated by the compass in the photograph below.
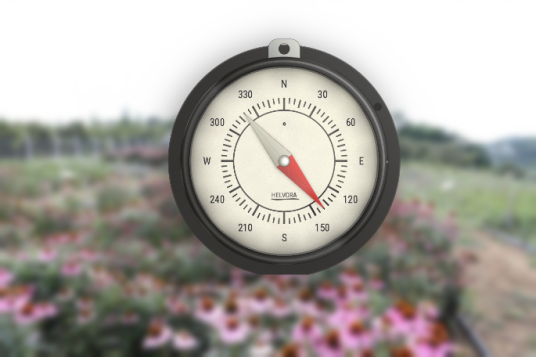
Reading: 140 °
